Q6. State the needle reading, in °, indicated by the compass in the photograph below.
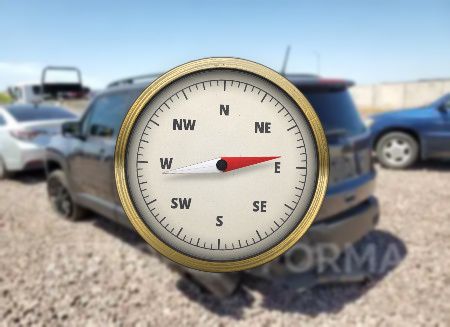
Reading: 80 °
